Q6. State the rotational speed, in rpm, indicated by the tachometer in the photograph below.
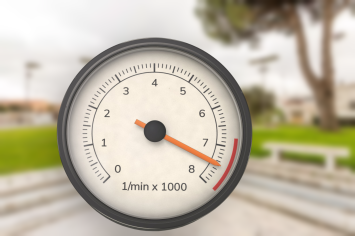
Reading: 7500 rpm
